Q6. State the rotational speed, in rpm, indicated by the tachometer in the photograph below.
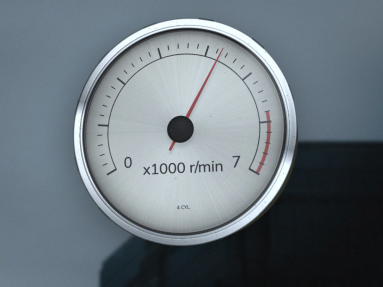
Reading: 4300 rpm
